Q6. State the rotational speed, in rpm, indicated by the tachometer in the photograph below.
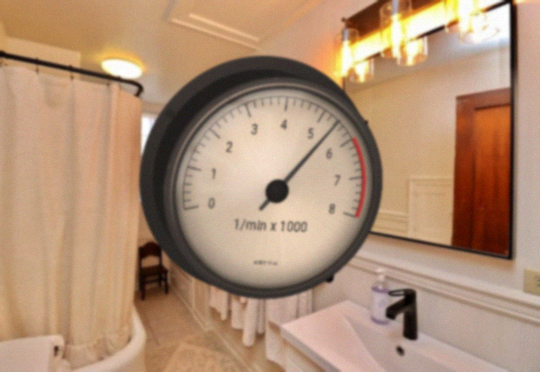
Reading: 5400 rpm
